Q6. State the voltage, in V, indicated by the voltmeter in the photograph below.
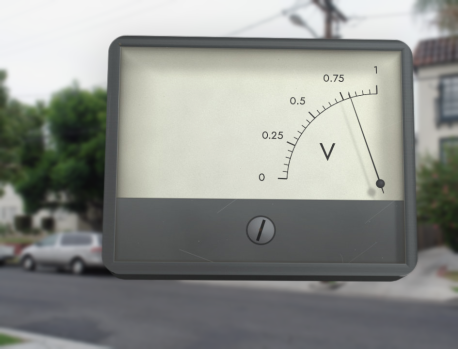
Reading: 0.8 V
